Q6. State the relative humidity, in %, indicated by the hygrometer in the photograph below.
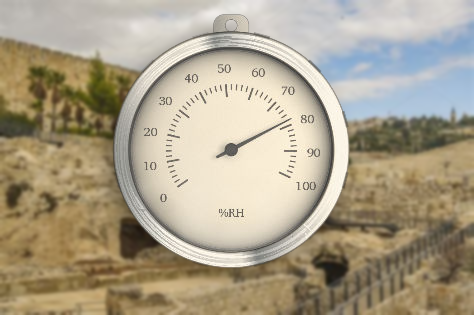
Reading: 78 %
